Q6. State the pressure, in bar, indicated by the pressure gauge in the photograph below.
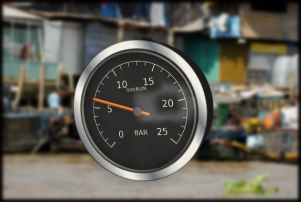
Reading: 6 bar
